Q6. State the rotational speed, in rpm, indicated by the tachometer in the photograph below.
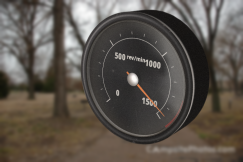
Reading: 1450 rpm
